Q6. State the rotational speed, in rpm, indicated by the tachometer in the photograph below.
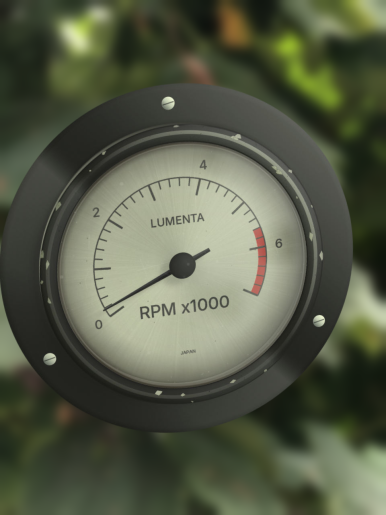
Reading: 200 rpm
